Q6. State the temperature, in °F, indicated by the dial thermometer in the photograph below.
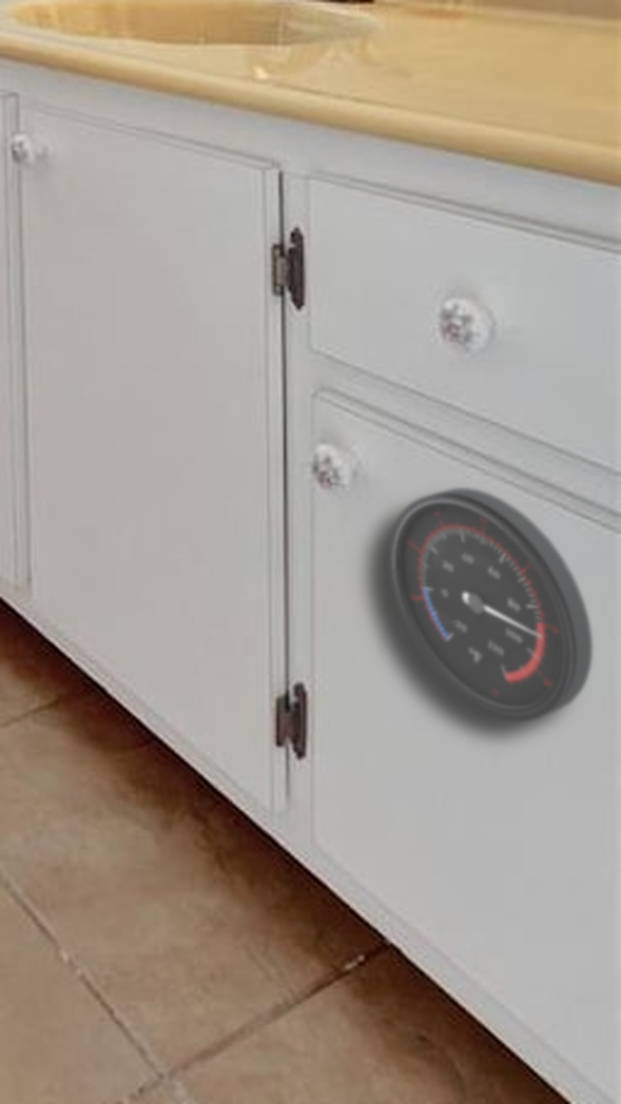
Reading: 90 °F
